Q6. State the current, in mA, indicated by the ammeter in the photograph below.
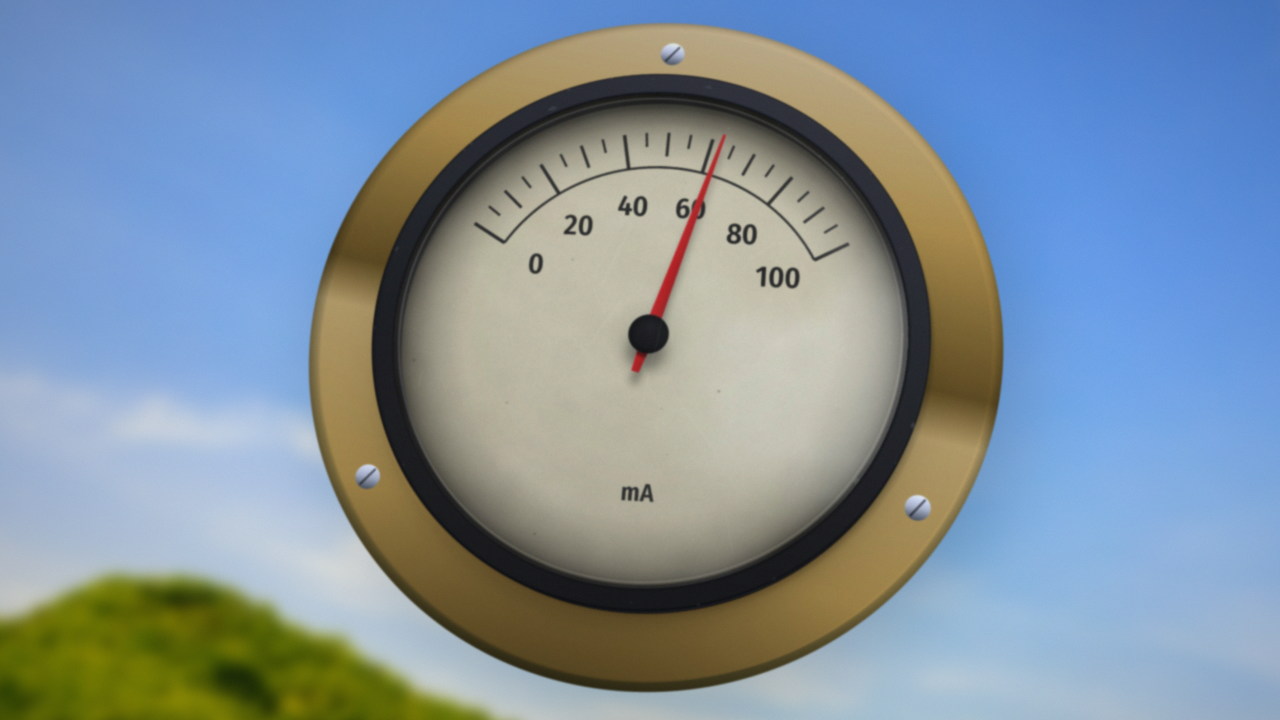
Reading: 62.5 mA
